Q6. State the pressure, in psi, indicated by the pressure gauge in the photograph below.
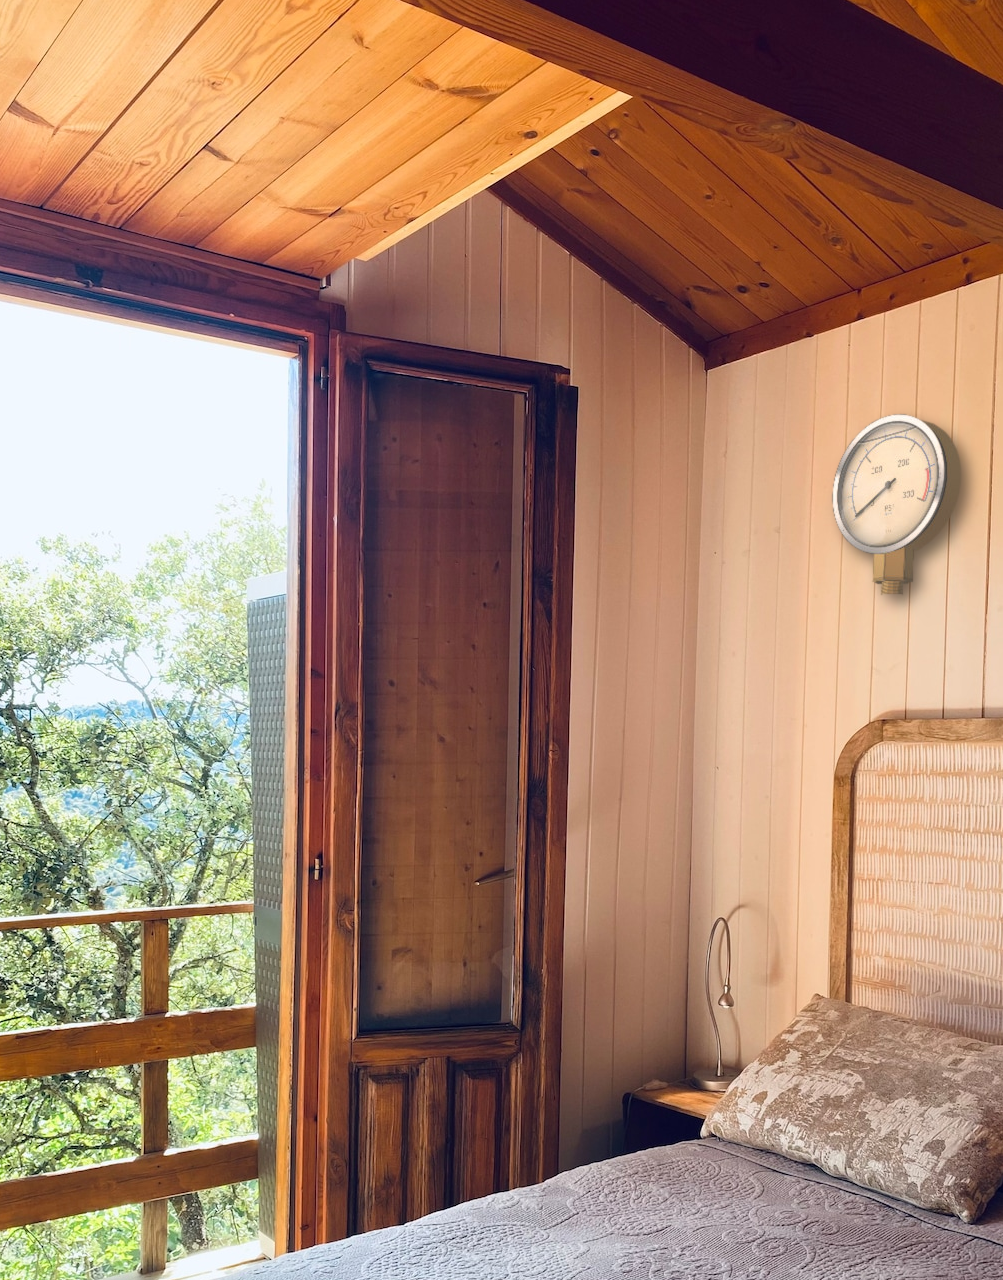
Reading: 0 psi
